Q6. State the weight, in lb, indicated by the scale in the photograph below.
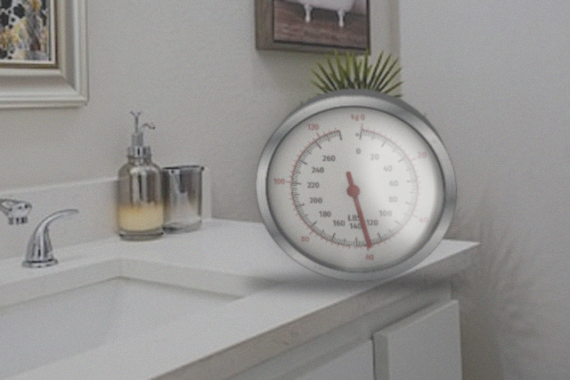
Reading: 130 lb
